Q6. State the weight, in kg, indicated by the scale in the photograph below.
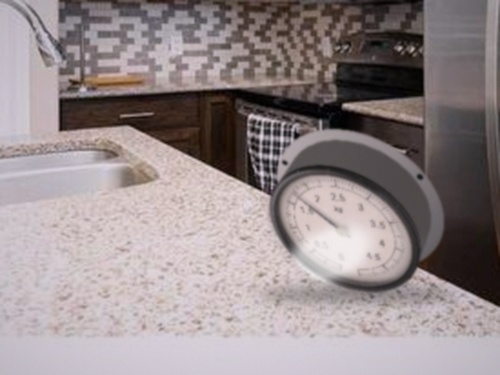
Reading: 1.75 kg
